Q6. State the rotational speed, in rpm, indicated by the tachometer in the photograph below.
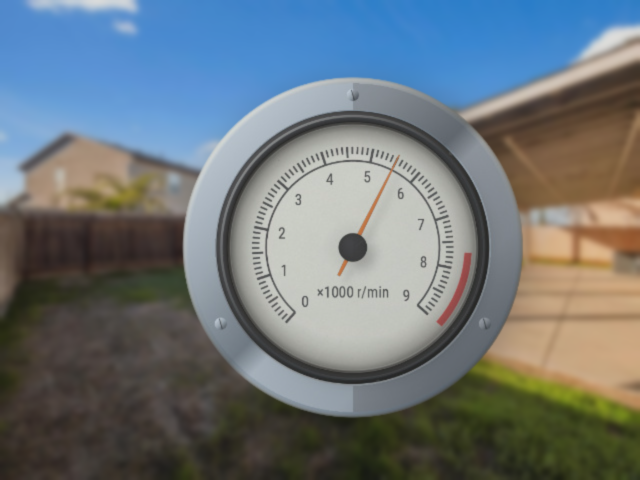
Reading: 5500 rpm
